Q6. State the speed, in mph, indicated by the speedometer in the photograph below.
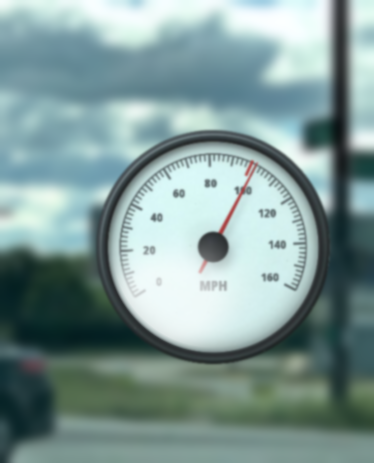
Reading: 100 mph
